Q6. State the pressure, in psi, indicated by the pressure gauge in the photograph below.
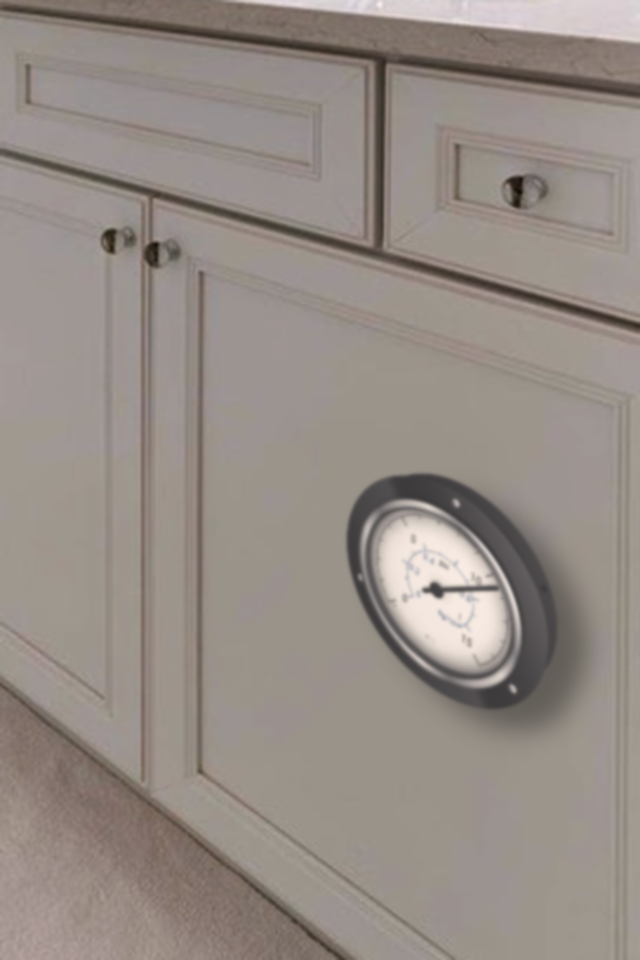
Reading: 10.5 psi
